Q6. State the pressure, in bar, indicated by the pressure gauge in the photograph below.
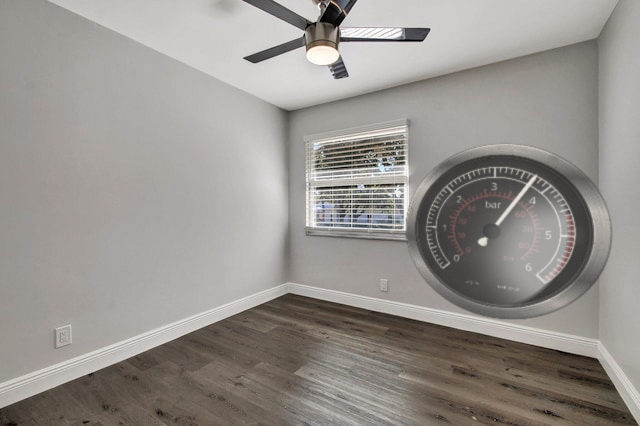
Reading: 3.7 bar
